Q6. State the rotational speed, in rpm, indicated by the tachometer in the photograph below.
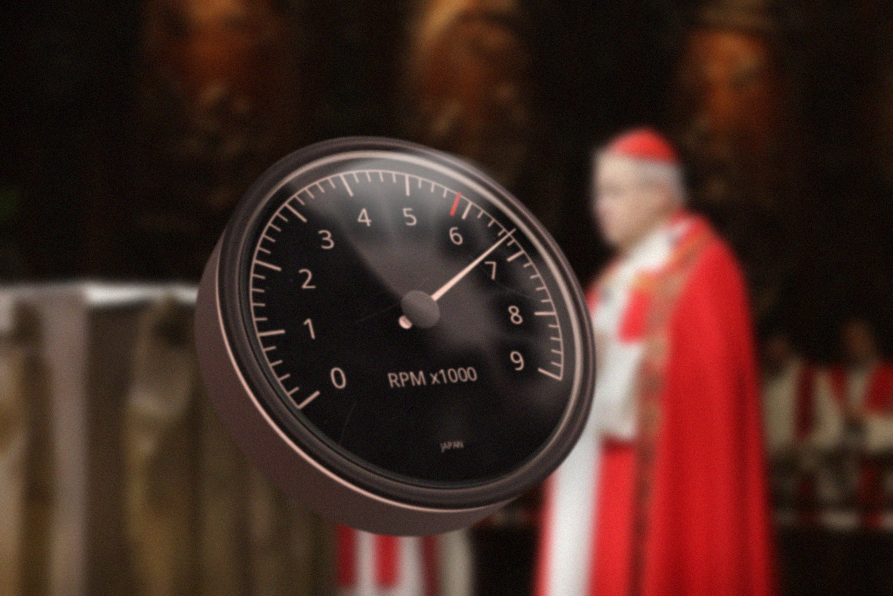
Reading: 6700 rpm
